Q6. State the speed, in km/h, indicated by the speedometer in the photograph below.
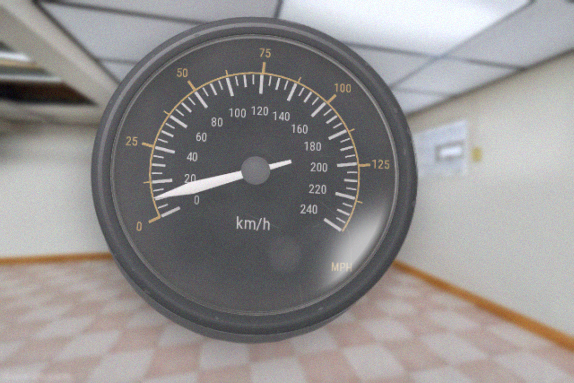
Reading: 10 km/h
